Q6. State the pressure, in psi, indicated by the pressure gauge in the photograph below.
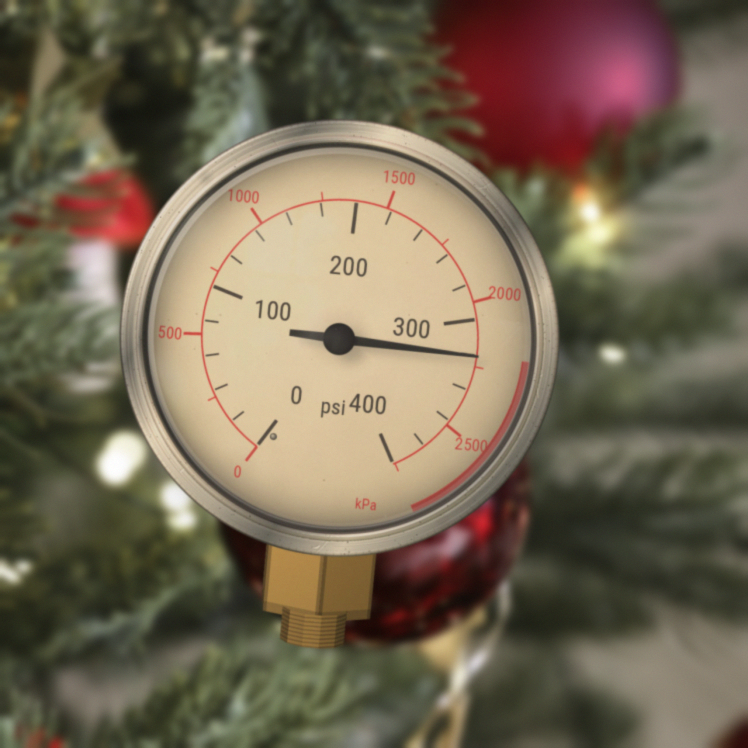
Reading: 320 psi
